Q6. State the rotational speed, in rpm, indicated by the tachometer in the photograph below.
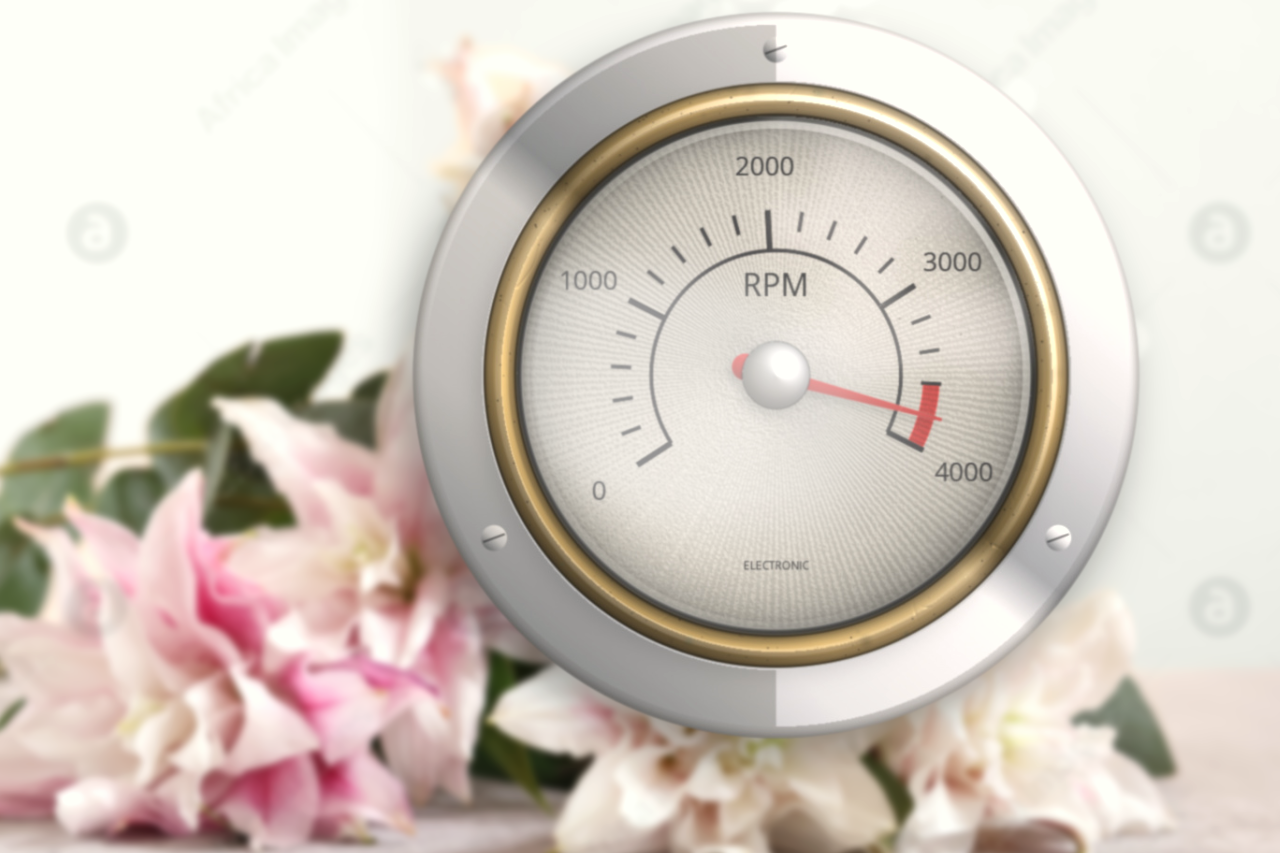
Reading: 3800 rpm
